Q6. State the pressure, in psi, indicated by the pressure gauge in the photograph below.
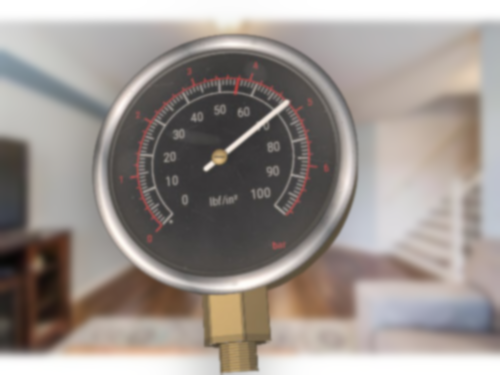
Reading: 70 psi
